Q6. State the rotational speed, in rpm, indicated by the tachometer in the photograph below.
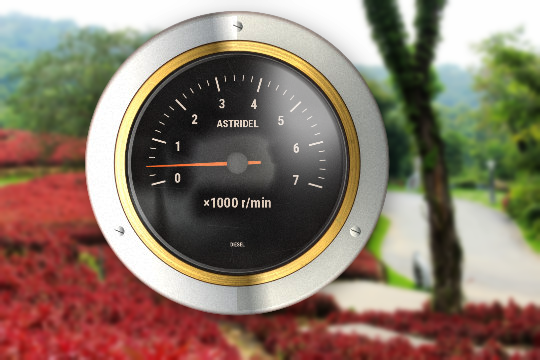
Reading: 400 rpm
